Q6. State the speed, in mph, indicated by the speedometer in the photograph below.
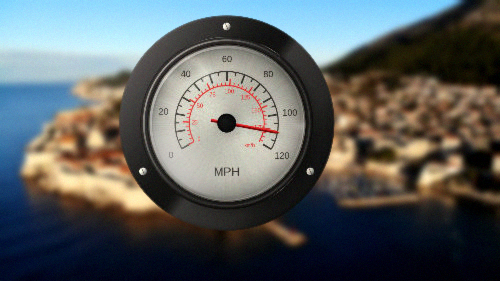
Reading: 110 mph
